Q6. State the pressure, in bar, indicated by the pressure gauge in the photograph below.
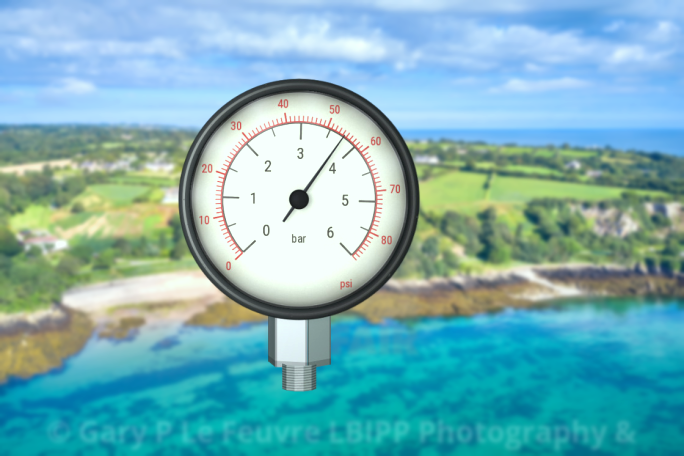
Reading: 3.75 bar
